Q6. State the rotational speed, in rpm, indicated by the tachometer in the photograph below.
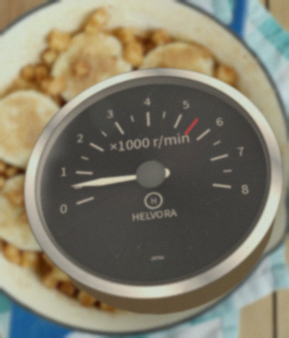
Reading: 500 rpm
